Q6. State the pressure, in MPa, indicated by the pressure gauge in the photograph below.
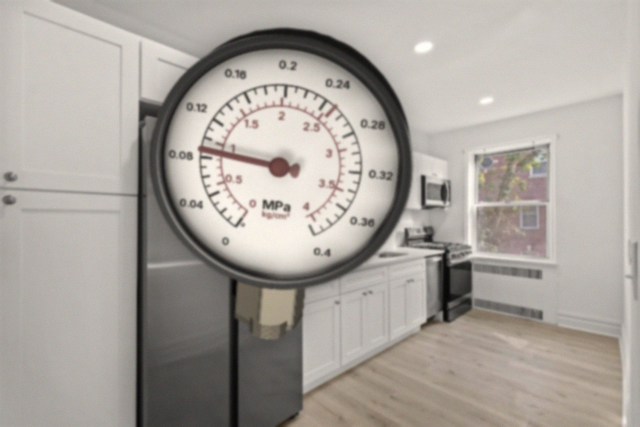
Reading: 0.09 MPa
